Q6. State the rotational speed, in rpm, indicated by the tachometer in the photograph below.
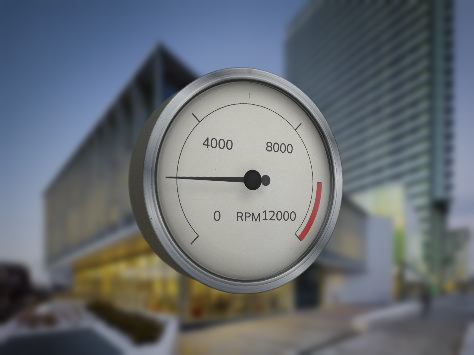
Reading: 2000 rpm
